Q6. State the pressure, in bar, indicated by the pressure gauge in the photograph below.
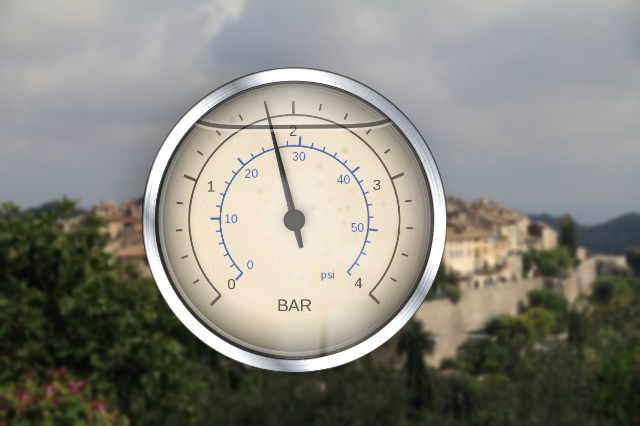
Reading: 1.8 bar
